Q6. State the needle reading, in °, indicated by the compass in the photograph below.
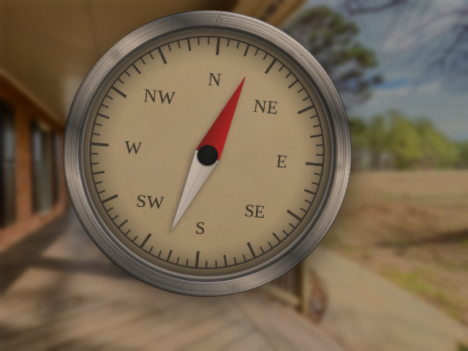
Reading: 20 °
